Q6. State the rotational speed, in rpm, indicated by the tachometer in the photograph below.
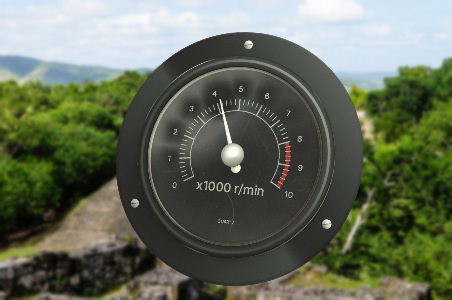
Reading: 4200 rpm
